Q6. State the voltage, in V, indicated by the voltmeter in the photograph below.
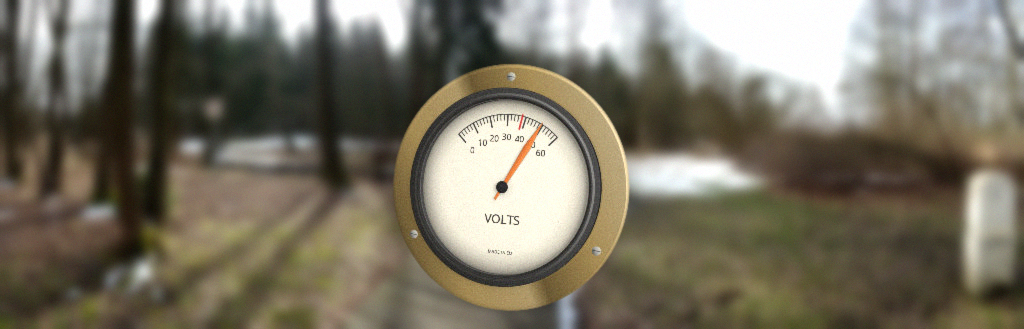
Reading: 50 V
